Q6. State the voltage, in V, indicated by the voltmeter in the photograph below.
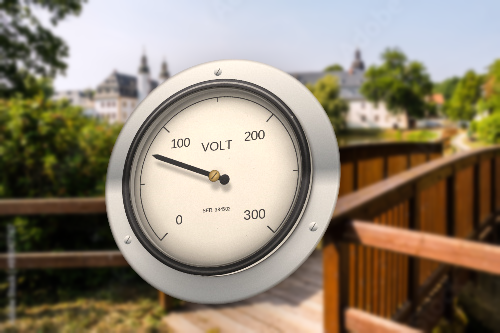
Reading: 75 V
